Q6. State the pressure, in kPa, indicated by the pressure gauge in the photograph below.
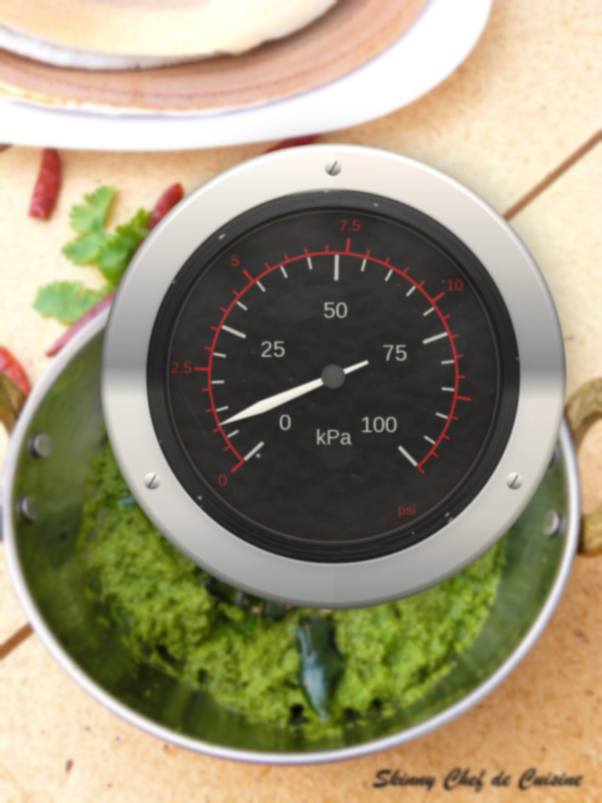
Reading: 7.5 kPa
